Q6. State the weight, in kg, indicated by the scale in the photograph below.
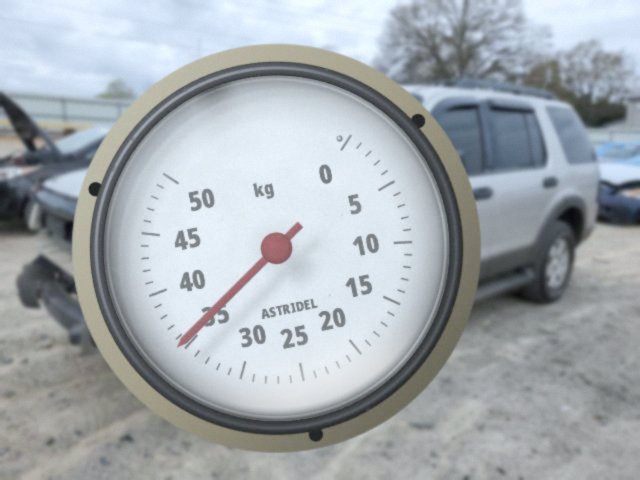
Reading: 35.5 kg
